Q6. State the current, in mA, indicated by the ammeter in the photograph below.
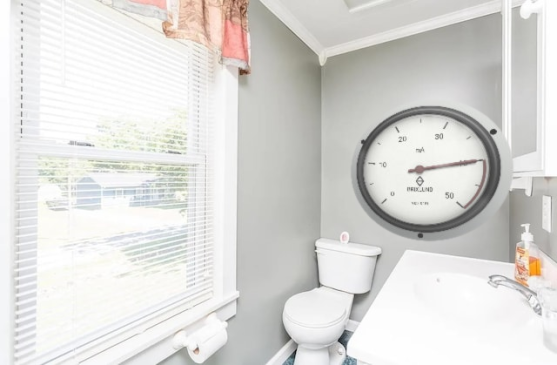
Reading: 40 mA
